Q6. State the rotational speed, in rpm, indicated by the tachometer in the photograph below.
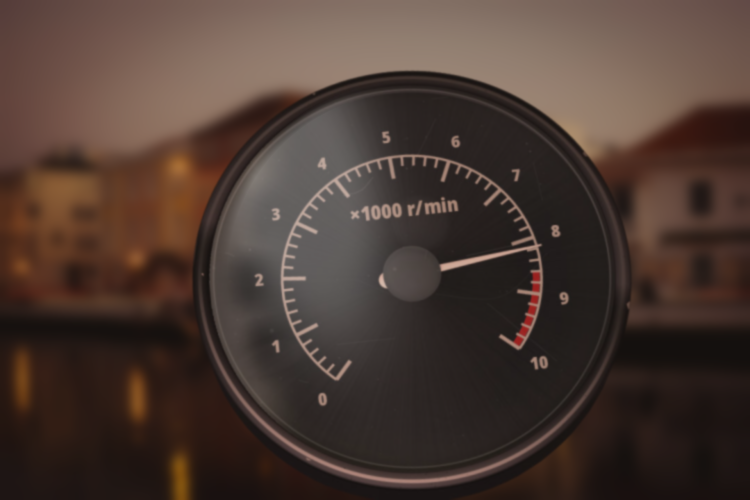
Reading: 8200 rpm
